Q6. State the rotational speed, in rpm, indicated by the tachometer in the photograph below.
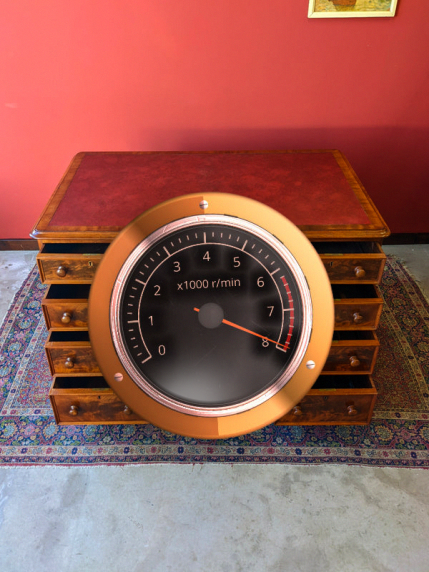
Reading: 7900 rpm
